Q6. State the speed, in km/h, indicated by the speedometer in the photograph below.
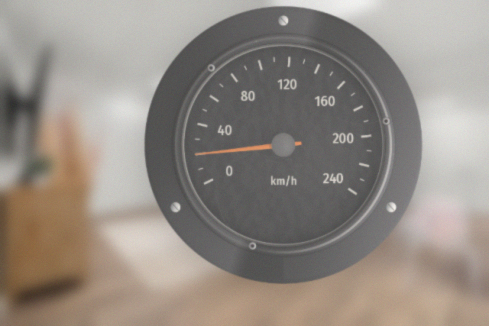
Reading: 20 km/h
